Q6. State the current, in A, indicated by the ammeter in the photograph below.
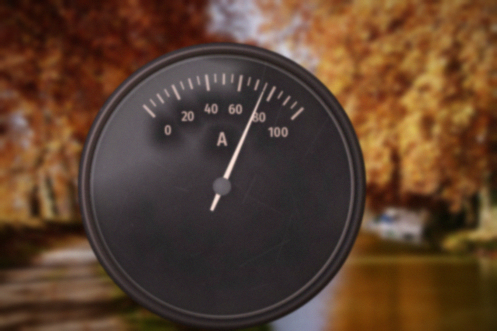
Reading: 75 A
